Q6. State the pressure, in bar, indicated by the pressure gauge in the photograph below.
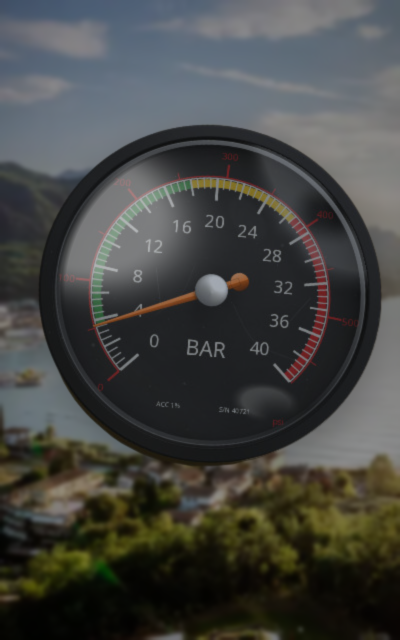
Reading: 3.5 bar
